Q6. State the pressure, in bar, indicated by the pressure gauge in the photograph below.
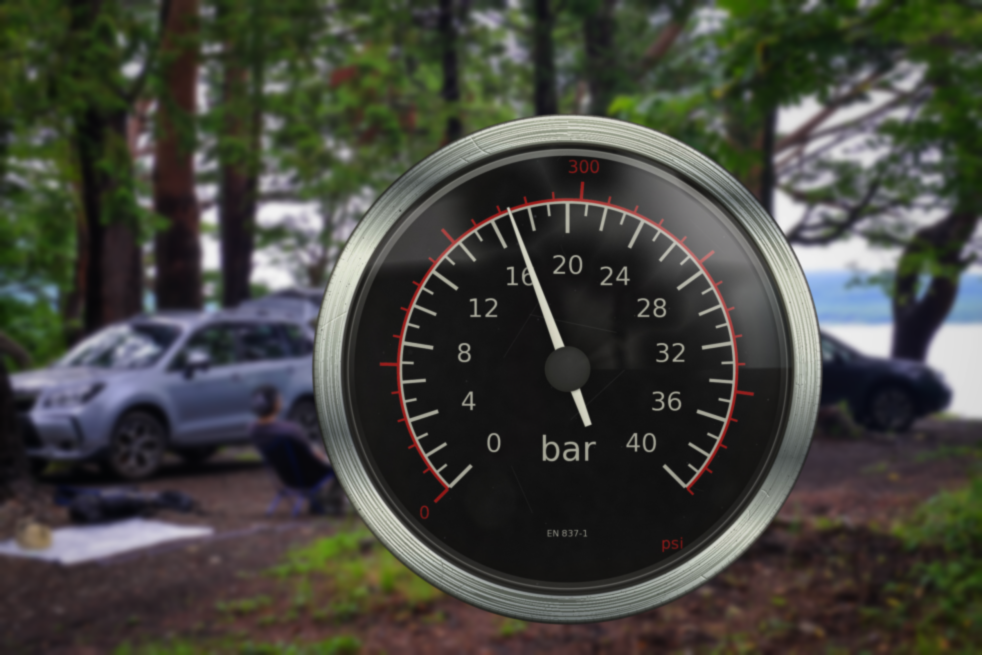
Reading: 17 bar
